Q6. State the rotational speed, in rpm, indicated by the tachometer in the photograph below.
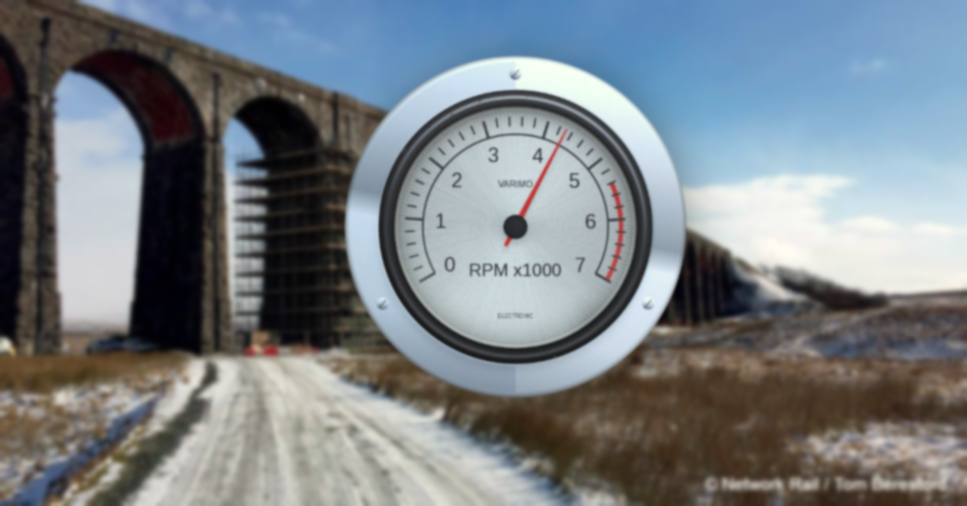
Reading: 4300 rpm
